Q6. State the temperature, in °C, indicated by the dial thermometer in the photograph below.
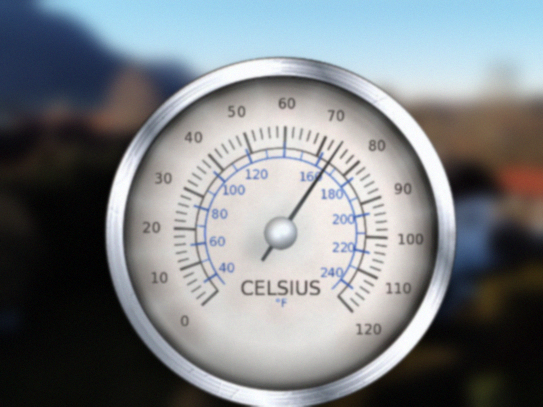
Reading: 74 °C
